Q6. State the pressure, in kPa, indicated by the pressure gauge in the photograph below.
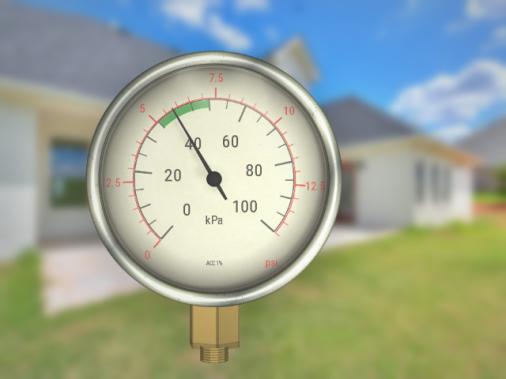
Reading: 40 kPa
